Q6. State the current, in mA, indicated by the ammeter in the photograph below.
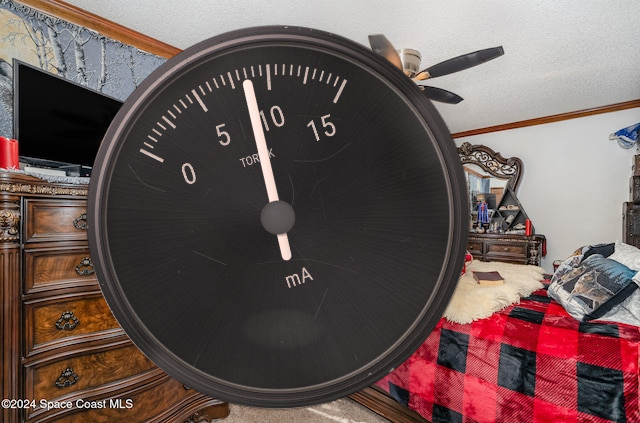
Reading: 8.5 mA
